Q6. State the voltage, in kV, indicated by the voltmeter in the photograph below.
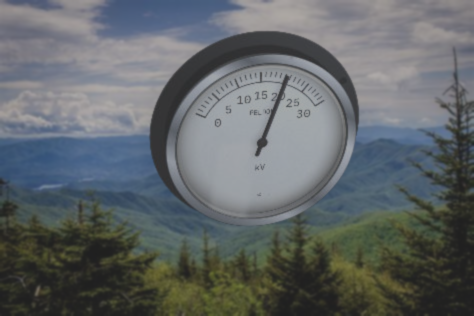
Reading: 20 kV
